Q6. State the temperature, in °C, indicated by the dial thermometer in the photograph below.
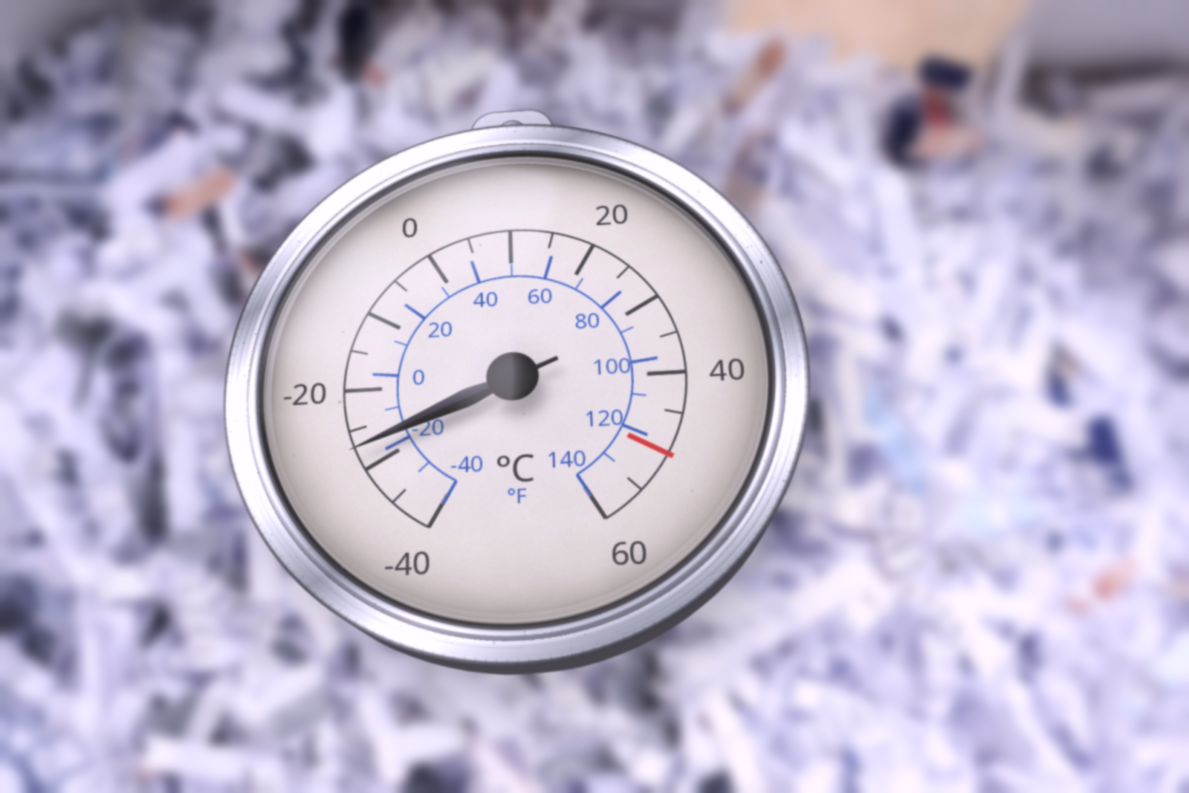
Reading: -27.5 °C
